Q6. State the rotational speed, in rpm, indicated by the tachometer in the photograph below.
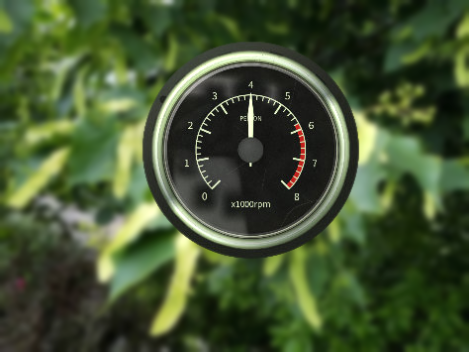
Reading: 4000 rpm
